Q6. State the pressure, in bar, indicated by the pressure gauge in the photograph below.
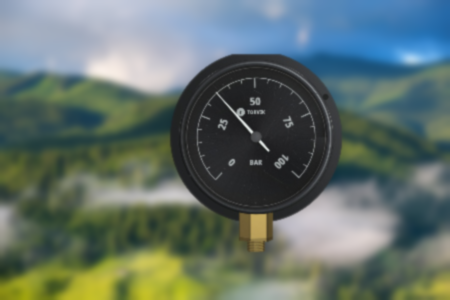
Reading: 35 bar
